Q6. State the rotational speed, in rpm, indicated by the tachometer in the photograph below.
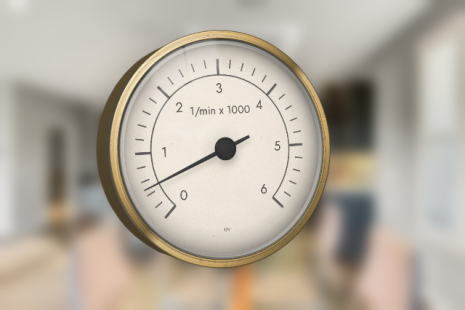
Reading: 500 rpm
